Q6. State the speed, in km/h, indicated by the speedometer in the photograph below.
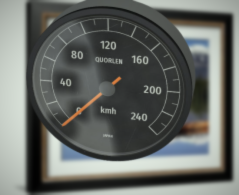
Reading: 0 km/h
